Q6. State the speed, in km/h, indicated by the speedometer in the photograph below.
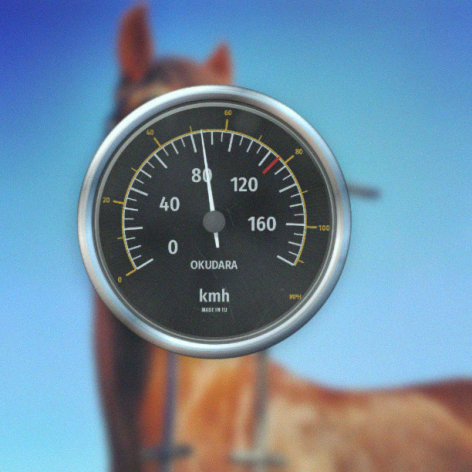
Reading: 85 km/h
